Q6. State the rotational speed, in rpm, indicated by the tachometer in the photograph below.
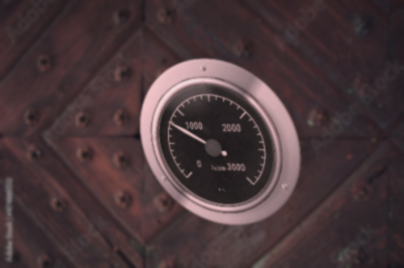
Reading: 800 rpm
